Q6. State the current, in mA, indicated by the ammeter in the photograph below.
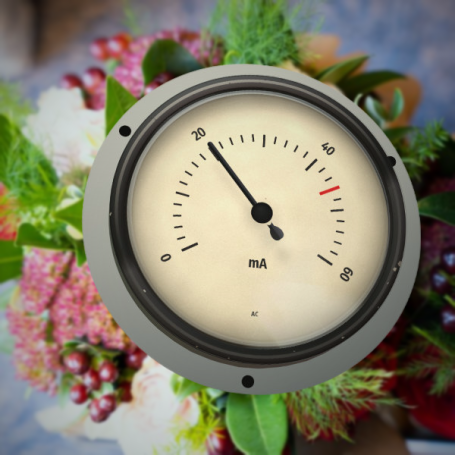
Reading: 20 mA
